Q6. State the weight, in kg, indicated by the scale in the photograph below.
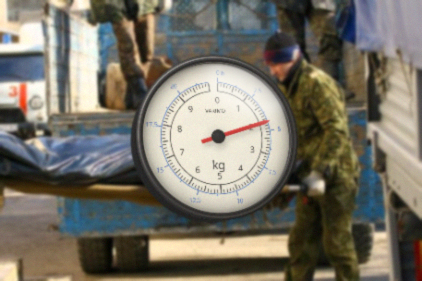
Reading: 2 kg
